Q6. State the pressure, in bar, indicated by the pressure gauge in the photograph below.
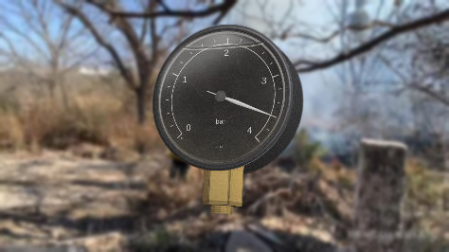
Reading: 3.6 bar
